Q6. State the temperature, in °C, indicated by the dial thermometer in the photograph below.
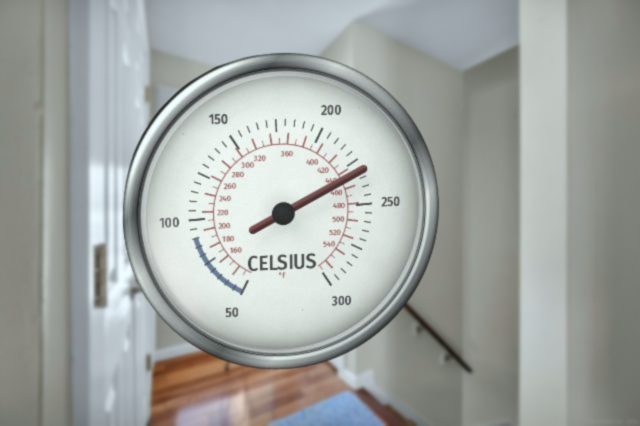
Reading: 230 °C
